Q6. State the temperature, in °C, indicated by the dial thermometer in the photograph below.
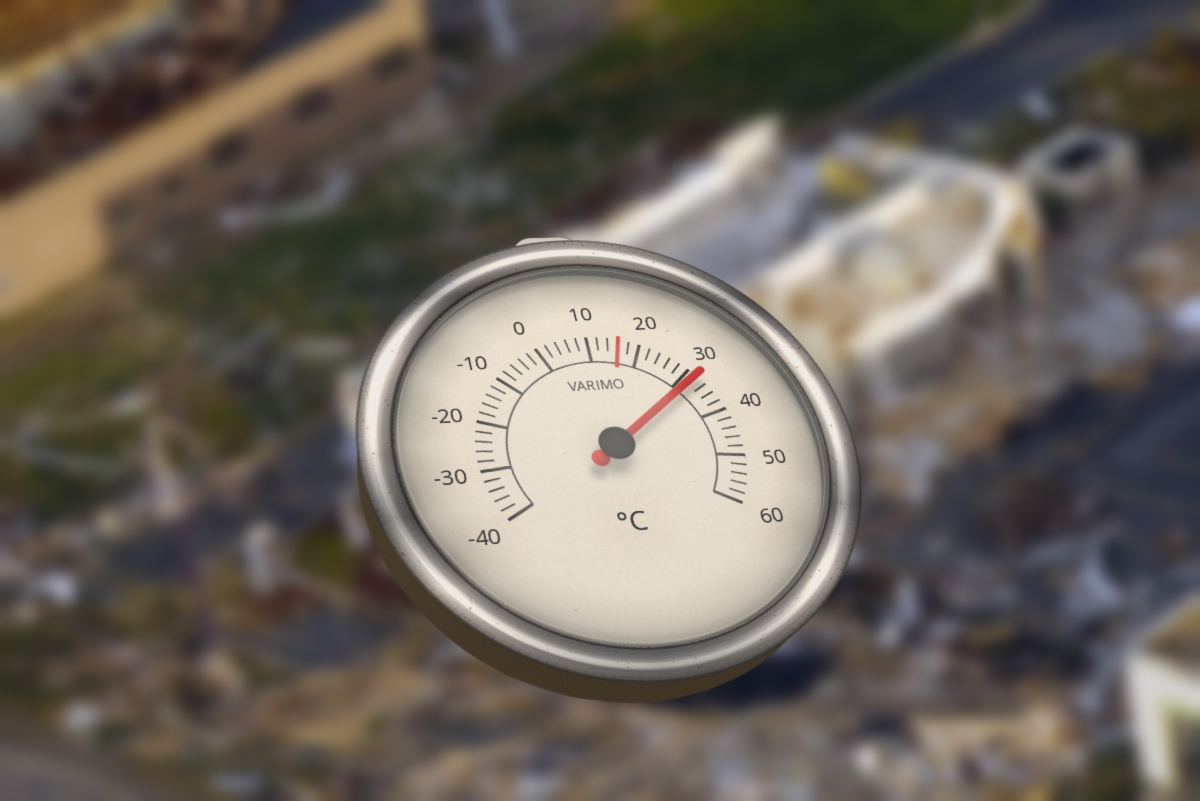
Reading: 32 °C
